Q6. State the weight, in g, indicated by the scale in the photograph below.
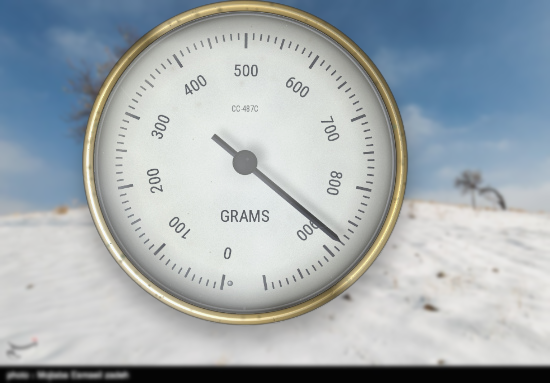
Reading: 880 g
